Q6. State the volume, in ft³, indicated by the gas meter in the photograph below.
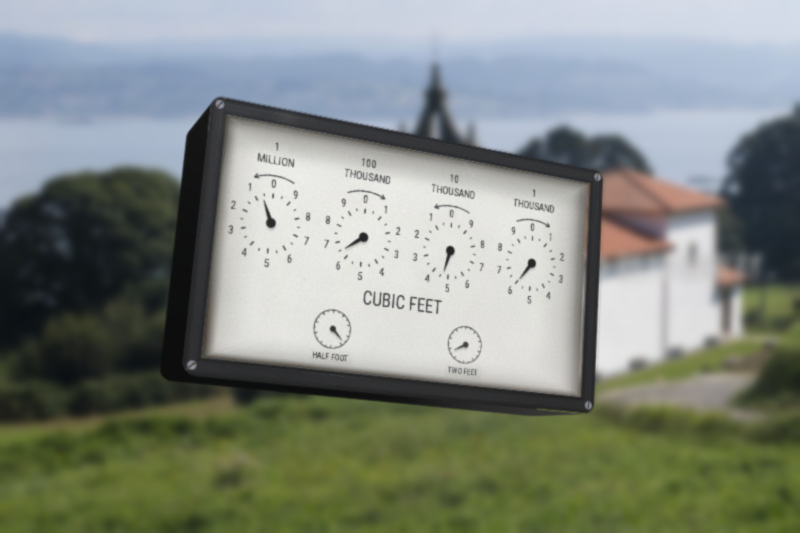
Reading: 64600 ft³
